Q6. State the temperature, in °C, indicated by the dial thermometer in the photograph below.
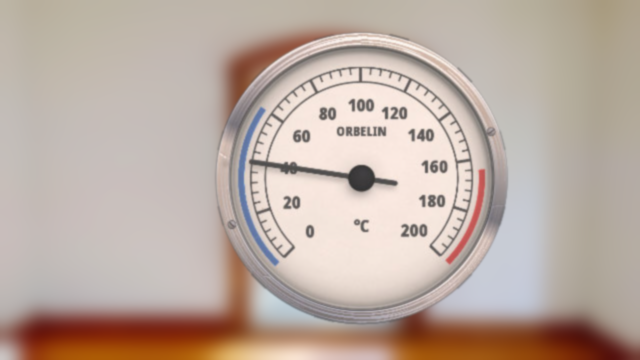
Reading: 40 °C
